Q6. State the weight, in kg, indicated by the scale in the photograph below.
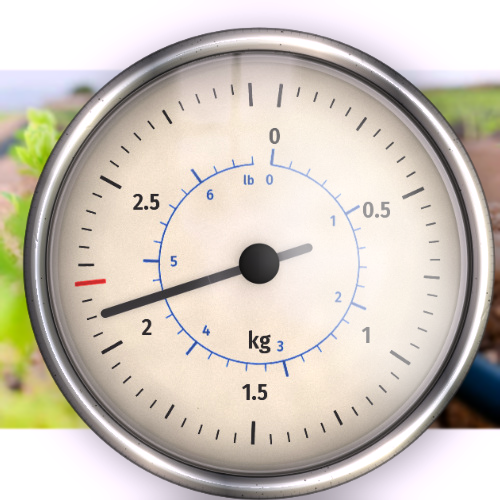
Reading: 2.1 kg
